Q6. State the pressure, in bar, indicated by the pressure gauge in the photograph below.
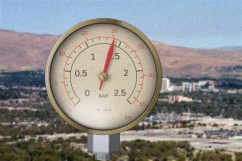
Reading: 1.4 bar
